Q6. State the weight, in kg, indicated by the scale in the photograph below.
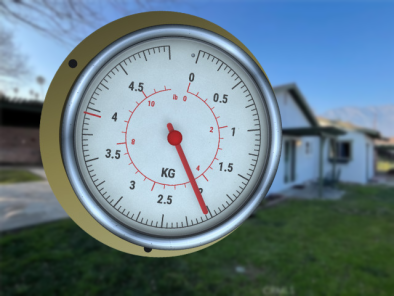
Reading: 2.05 kg
